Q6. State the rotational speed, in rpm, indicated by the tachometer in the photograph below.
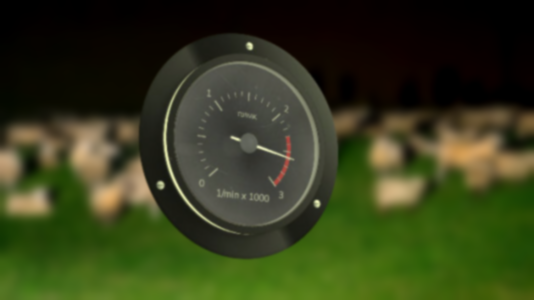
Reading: 2600 rpm
